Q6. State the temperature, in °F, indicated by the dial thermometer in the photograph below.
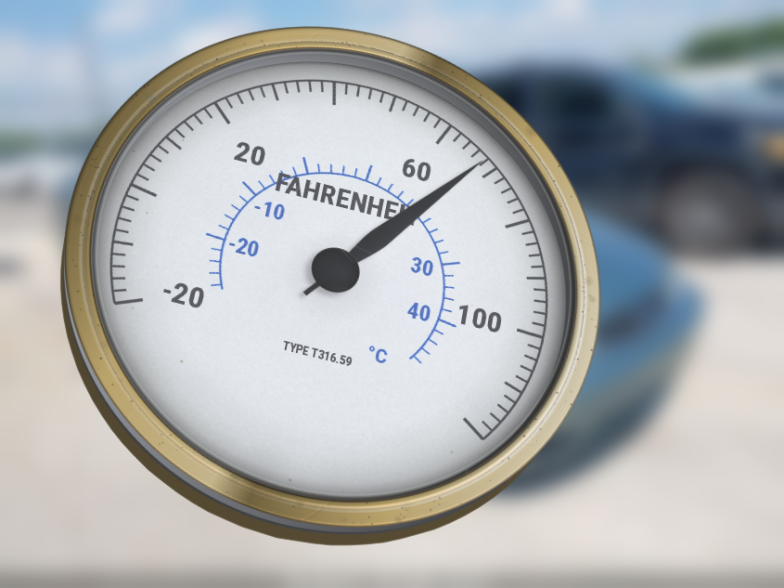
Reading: 68 °F
